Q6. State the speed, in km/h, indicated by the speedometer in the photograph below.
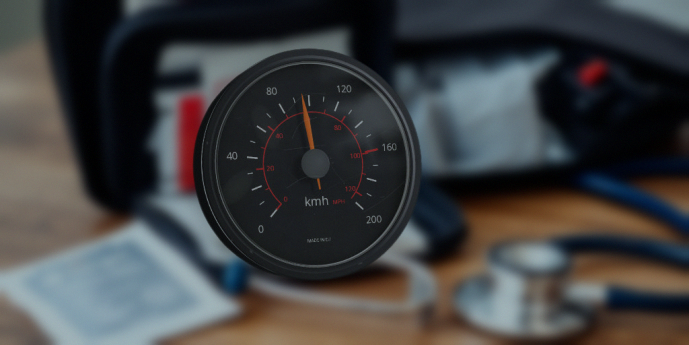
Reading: 95 km/h
